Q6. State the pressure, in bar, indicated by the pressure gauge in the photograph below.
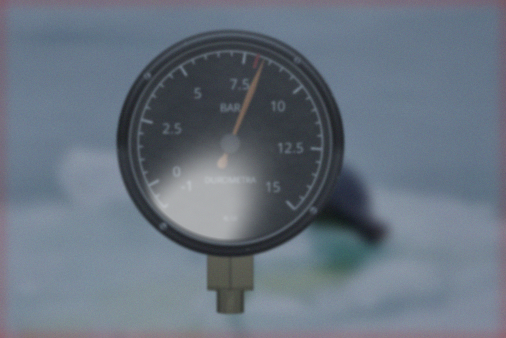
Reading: 8.25 bar
